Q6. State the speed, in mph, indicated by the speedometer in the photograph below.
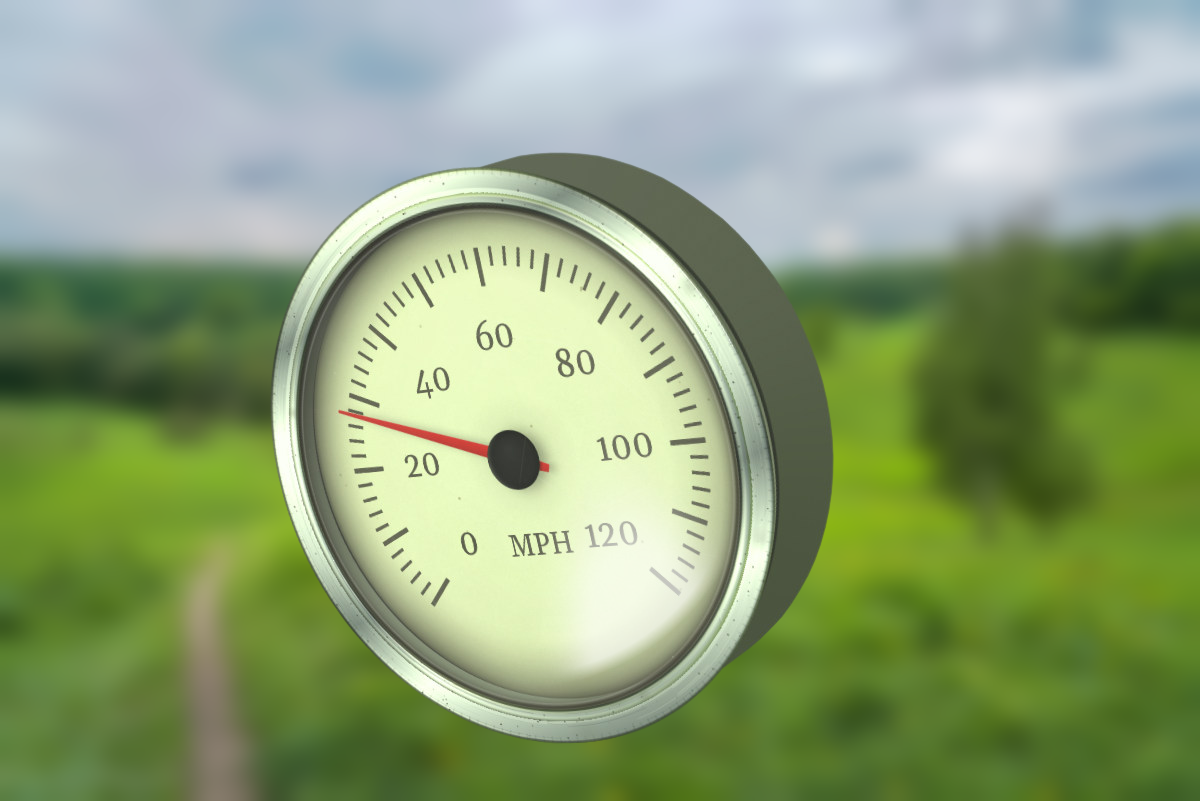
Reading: 28 mph
